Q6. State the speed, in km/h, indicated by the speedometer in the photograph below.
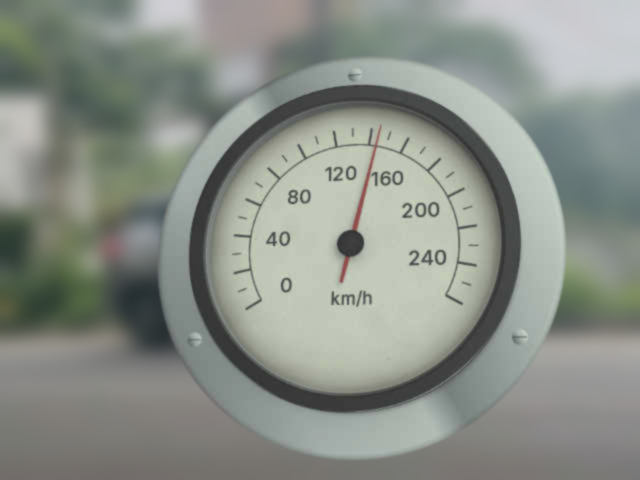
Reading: 145 km/h
